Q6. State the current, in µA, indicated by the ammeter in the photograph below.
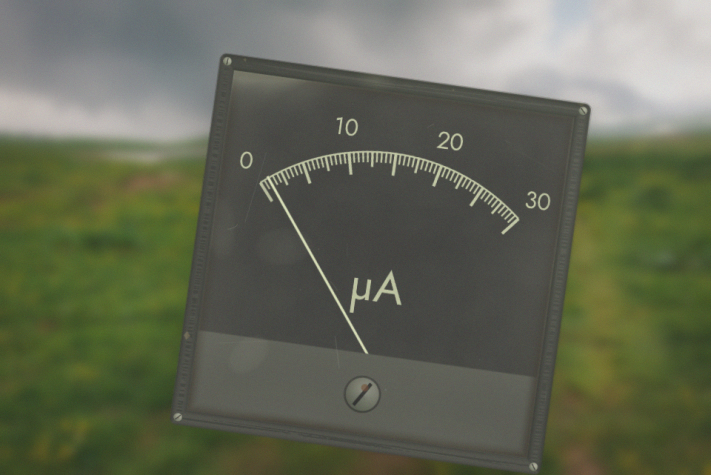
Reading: 1 µA
